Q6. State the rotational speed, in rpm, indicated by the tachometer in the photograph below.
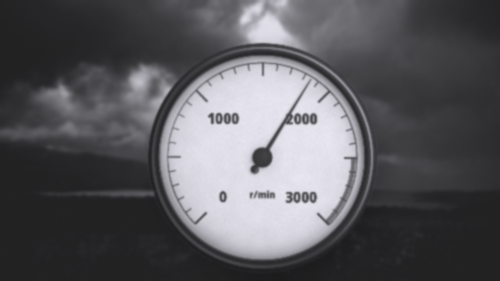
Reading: 1850 rpm
